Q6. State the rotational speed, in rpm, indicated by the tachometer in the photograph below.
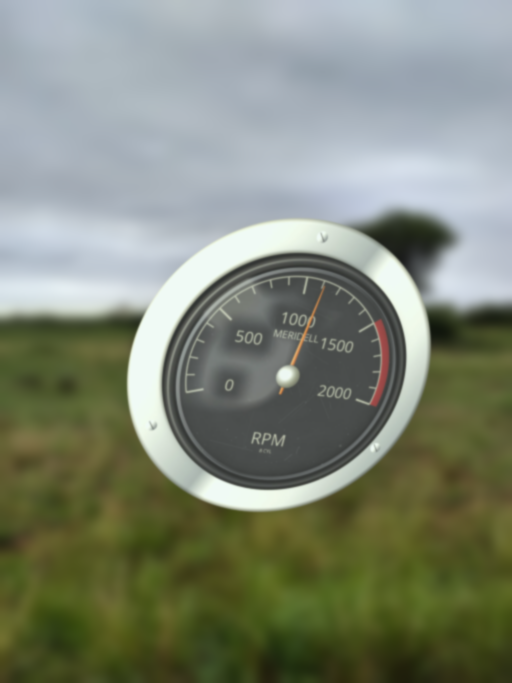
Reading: 1100 rpm
